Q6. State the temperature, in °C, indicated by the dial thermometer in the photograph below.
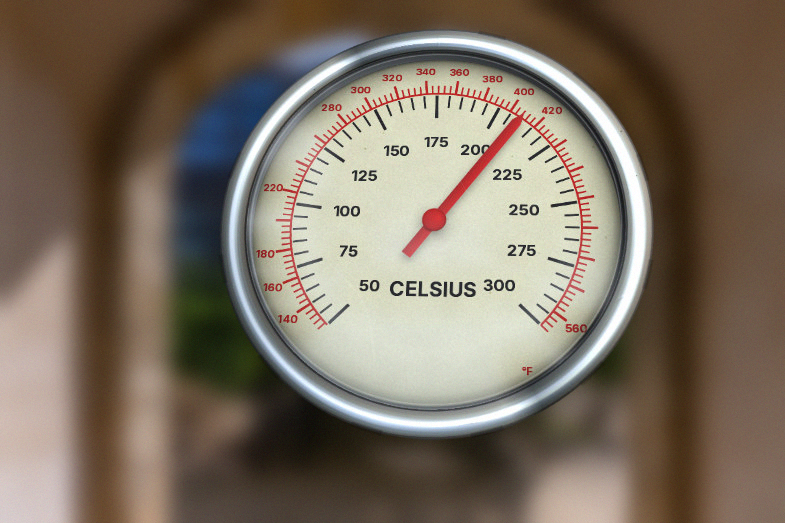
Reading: 210 °C
